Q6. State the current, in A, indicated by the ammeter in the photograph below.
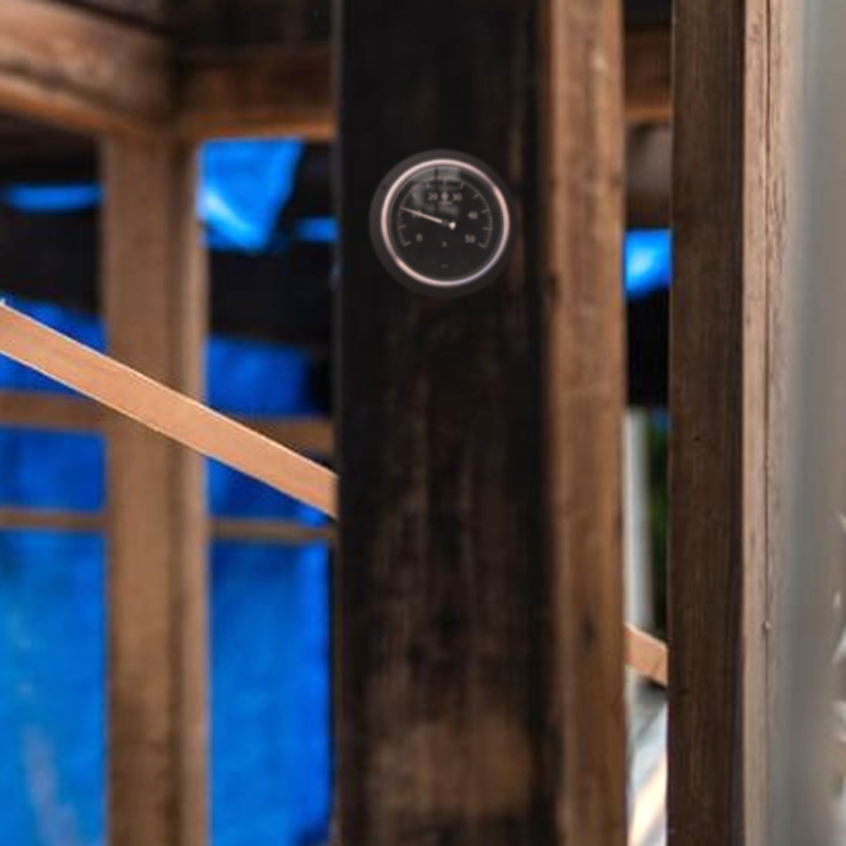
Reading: 10 A
